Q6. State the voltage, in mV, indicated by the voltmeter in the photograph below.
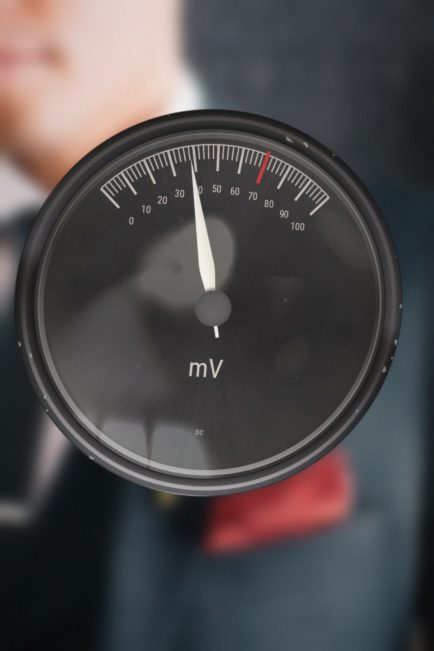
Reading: 38 mV
